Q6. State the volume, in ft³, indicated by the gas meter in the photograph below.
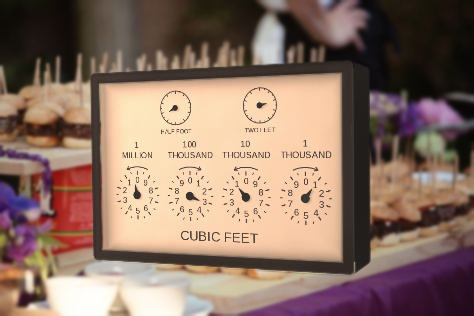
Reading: 31100 ft³
